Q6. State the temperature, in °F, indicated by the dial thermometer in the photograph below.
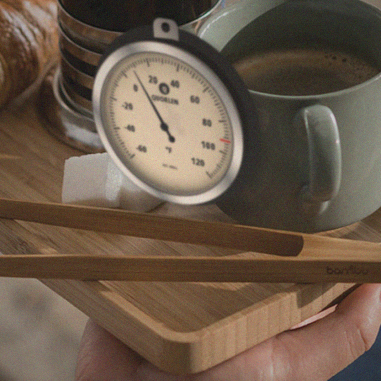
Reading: 10 °F
